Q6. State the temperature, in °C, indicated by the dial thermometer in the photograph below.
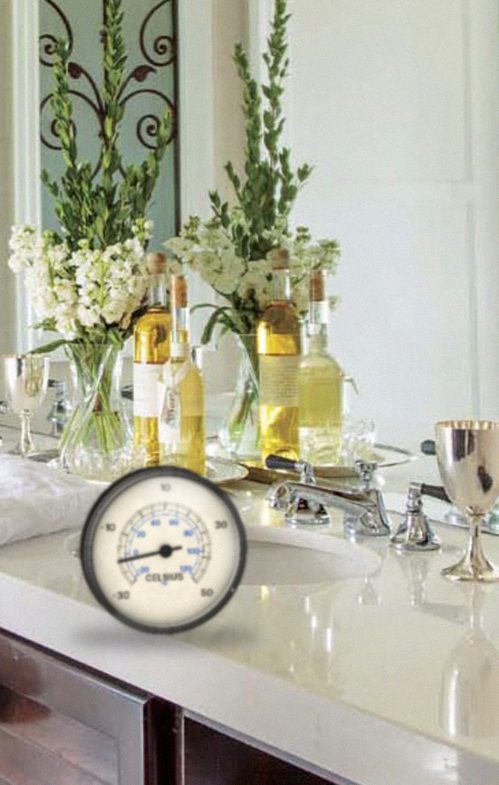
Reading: -20 °C
